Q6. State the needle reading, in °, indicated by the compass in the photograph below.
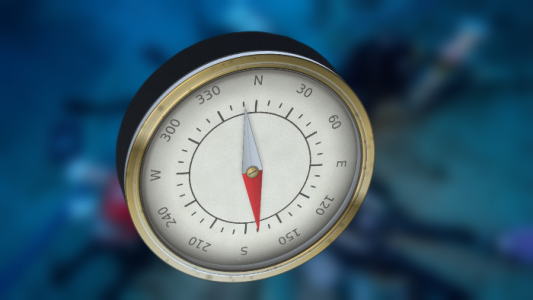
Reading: 170 °
